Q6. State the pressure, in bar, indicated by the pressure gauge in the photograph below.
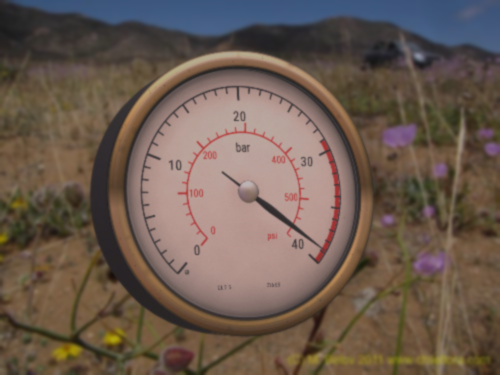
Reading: 39 bar
